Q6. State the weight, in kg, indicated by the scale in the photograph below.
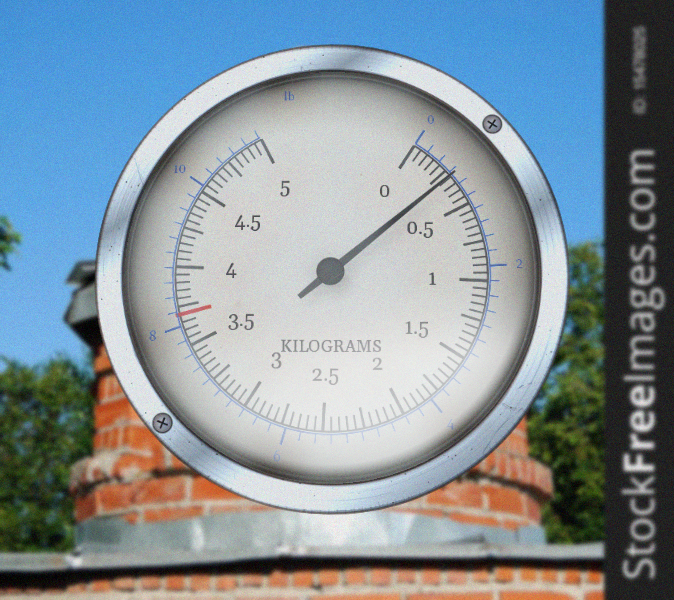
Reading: 0.3 kg
